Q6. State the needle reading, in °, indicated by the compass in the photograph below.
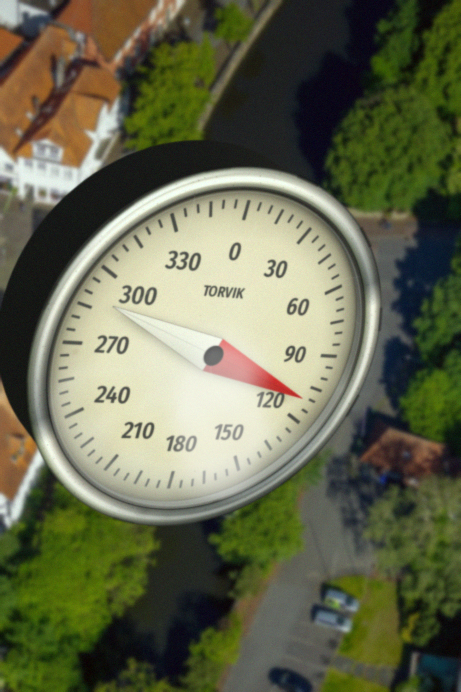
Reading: 110 °
